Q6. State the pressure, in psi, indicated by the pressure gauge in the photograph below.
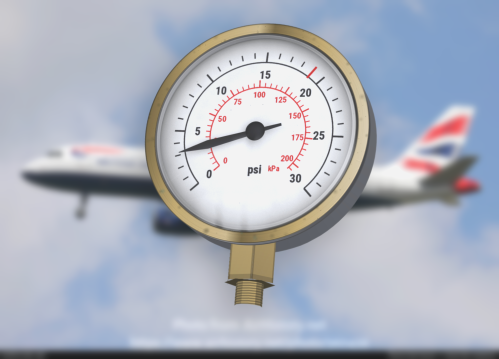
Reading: 3 psi
